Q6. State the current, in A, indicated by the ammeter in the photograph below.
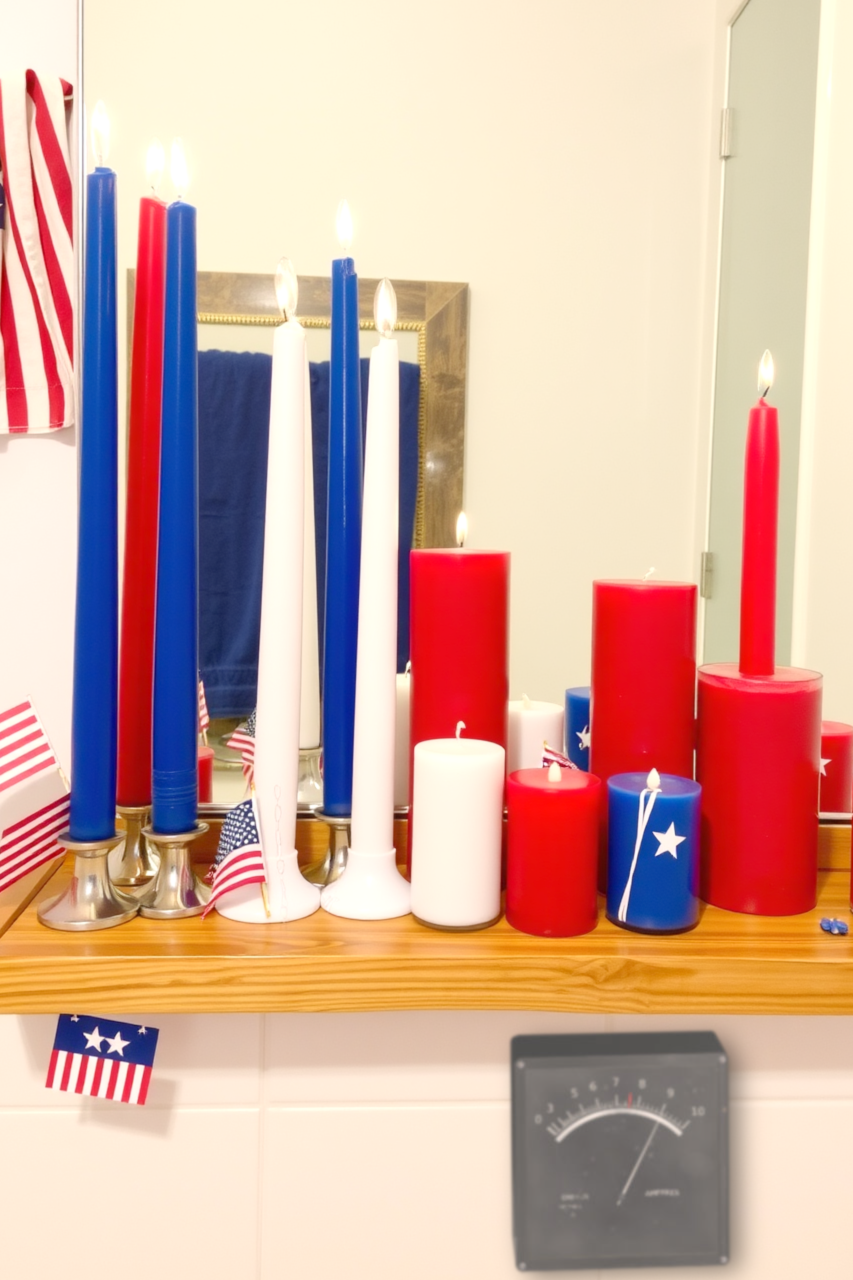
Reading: 9 A
